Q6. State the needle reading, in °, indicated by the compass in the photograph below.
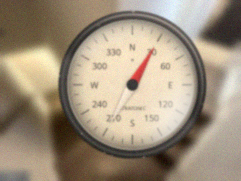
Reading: 30 °
